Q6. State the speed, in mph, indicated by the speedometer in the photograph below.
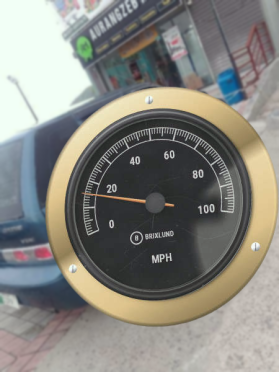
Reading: 15 mph
